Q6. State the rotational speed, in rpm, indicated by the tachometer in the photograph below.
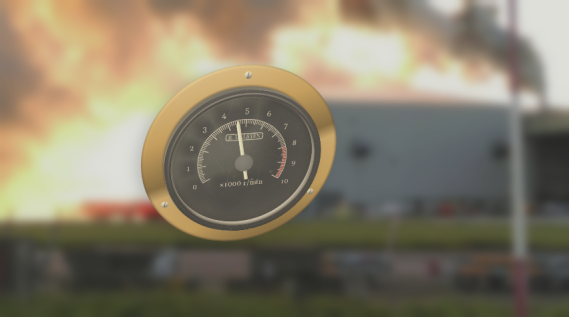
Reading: 4500 rpm
